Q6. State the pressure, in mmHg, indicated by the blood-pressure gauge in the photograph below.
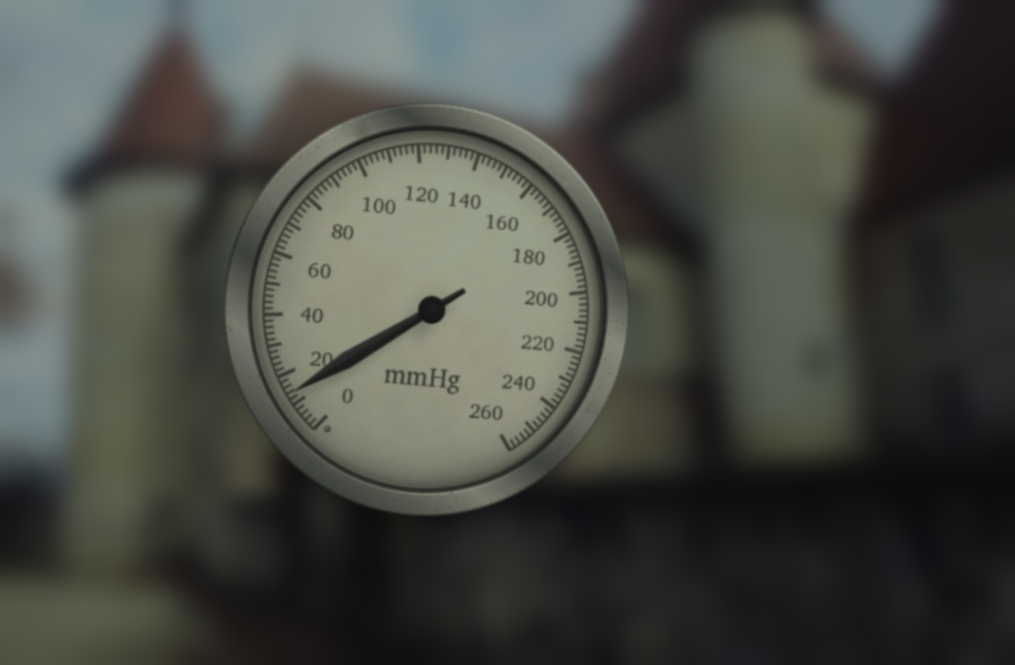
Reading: 14 mmHg
